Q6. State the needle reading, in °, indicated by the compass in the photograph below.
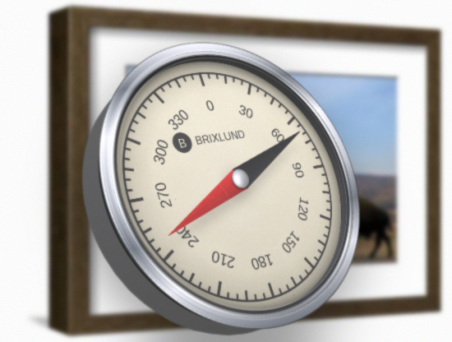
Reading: 247.5 °
